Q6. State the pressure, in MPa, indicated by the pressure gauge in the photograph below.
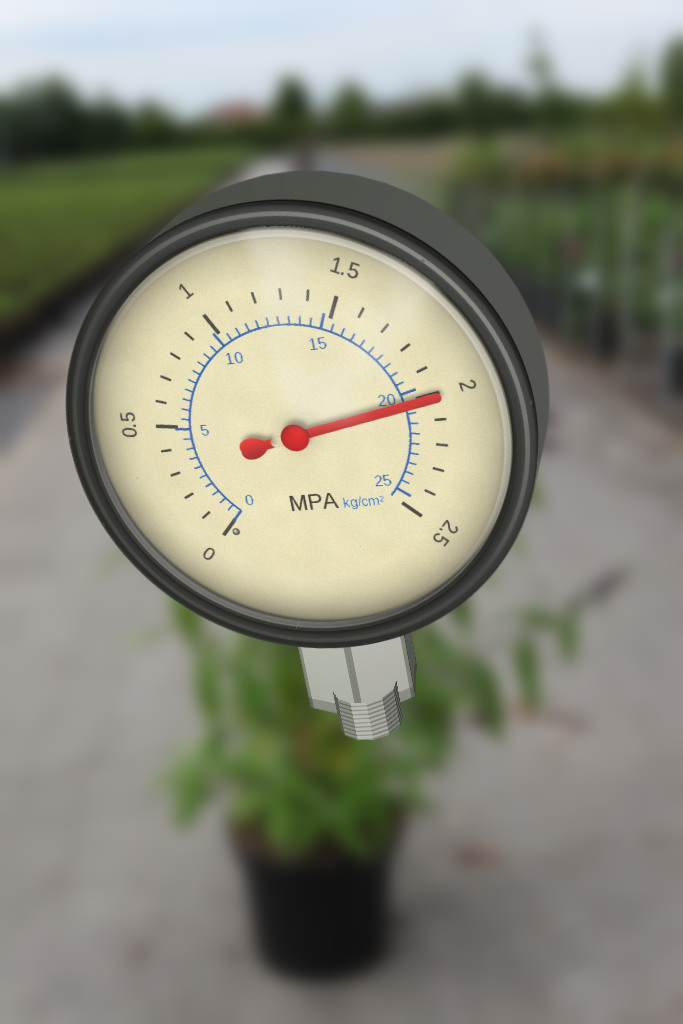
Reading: 2 MPa
